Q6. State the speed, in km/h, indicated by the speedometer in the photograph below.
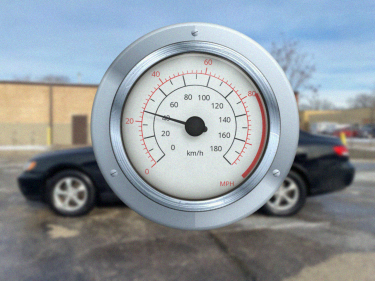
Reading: 40 km/h
